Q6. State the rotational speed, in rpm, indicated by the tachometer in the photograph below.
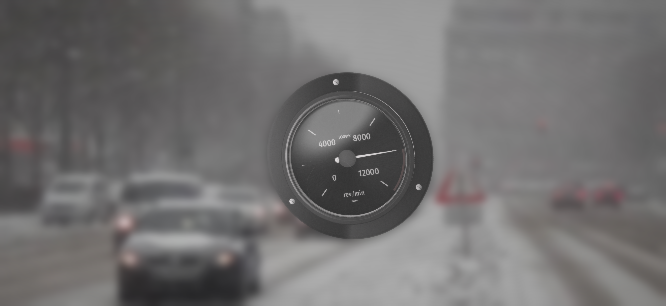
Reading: 10000 rpm
